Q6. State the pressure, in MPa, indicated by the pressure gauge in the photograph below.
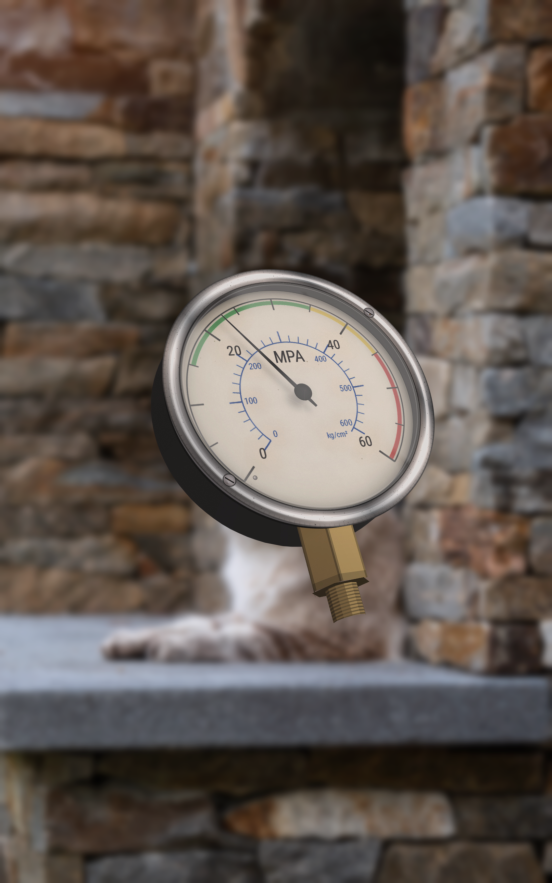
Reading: 22.5 MPa
